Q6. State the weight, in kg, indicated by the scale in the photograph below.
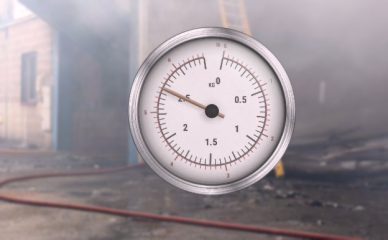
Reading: 2.5 kg
